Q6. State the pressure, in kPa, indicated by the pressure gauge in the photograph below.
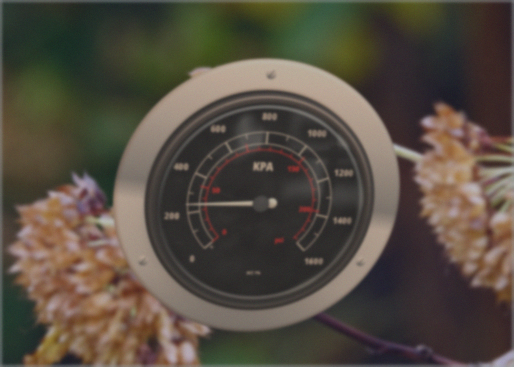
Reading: 250 kPa
